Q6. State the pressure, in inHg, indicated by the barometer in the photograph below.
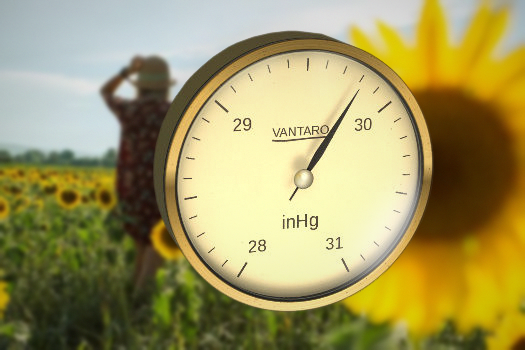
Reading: 29.8 inHg
